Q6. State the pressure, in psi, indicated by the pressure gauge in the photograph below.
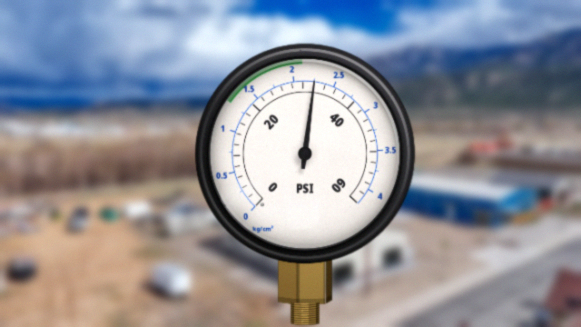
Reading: 32 psi
